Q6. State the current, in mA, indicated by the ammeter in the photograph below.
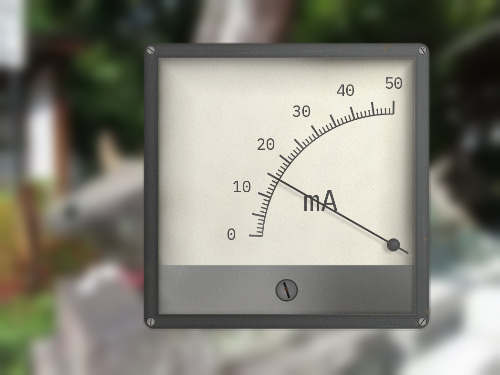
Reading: 15 mA
